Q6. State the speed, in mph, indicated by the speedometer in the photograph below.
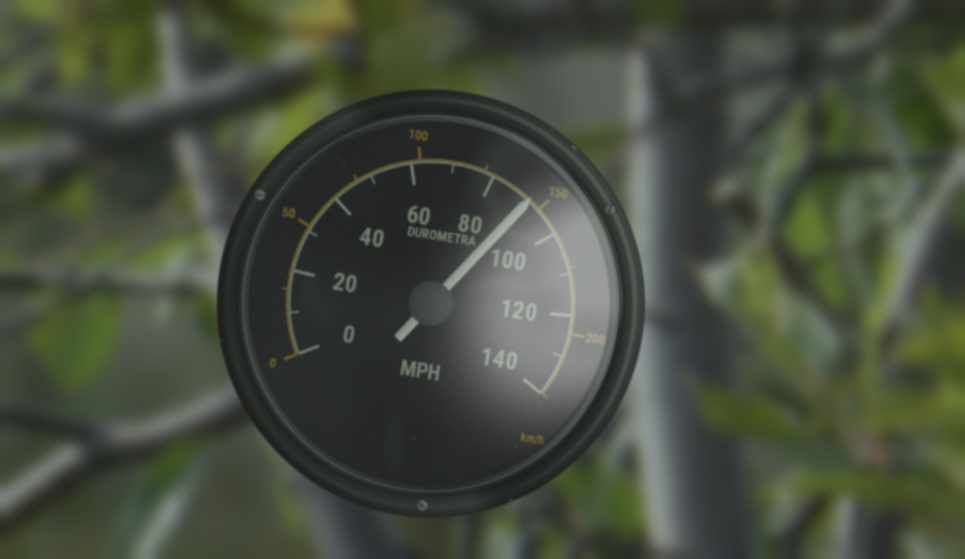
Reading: 90 mph
